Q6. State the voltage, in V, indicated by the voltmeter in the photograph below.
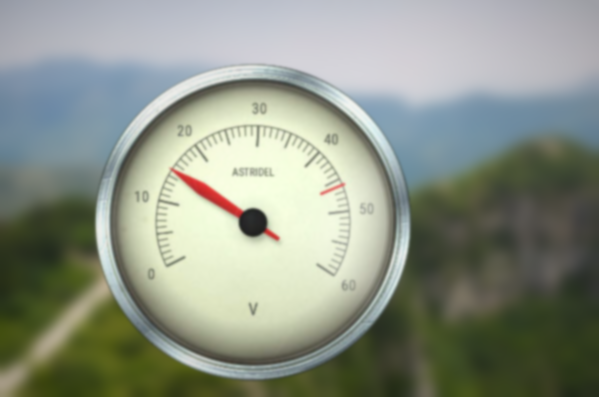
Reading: 15 V
